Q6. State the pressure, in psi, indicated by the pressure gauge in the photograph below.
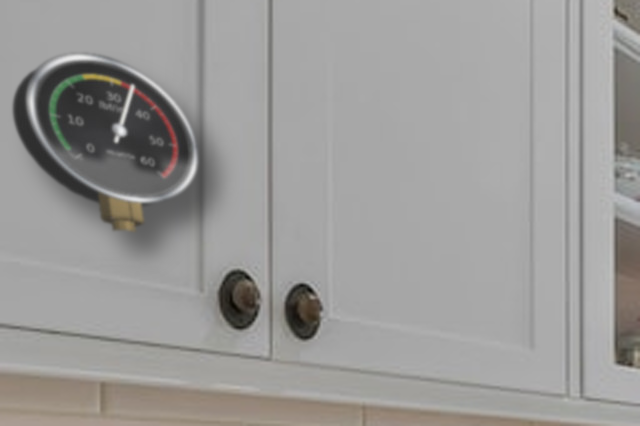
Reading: 34 psi
